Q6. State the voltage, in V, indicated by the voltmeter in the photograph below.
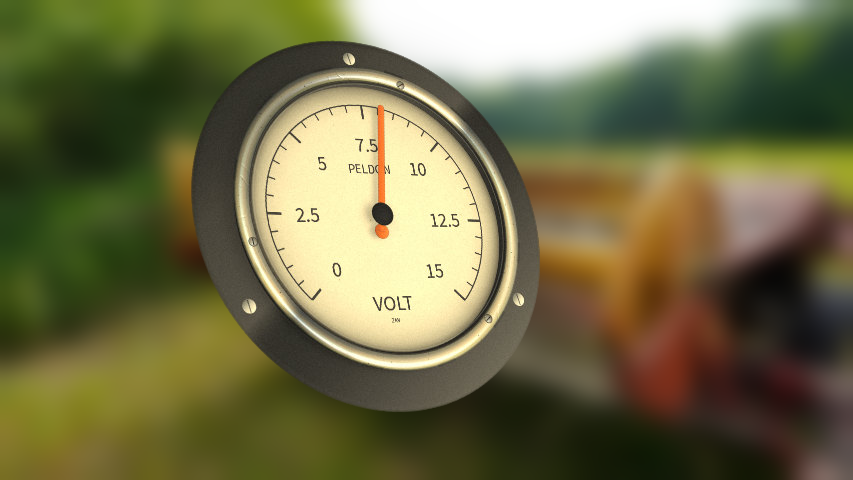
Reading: 8 V
